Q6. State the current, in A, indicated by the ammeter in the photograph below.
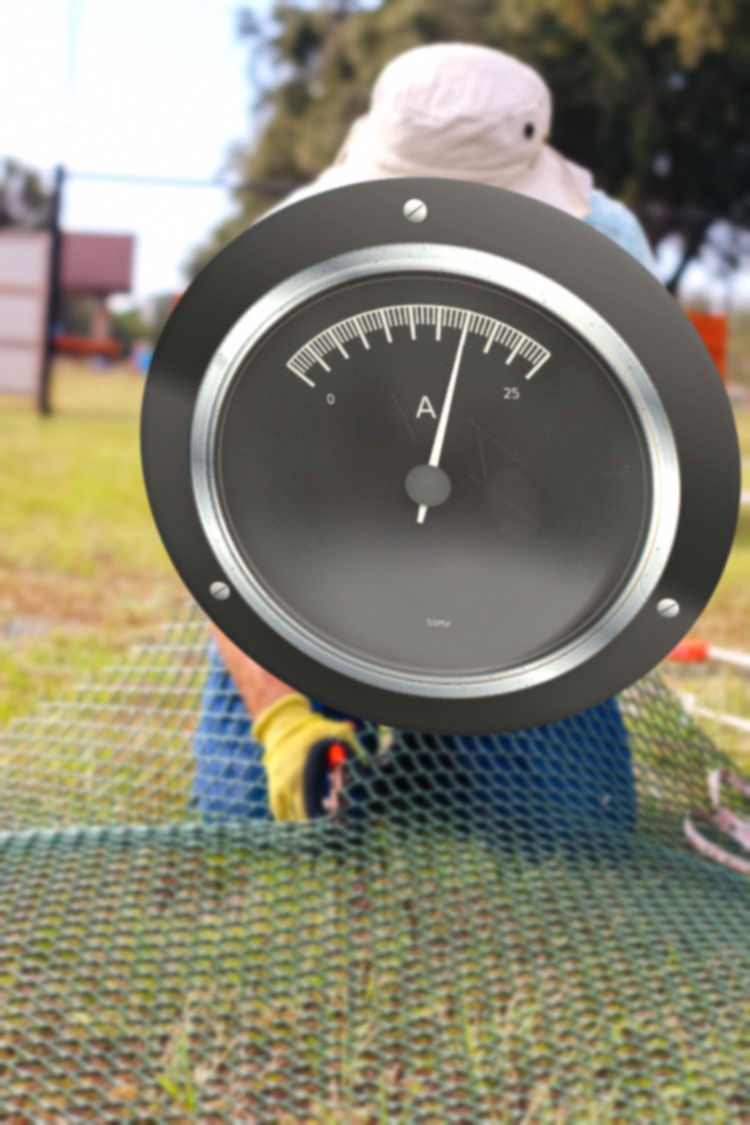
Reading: 17.5 A
